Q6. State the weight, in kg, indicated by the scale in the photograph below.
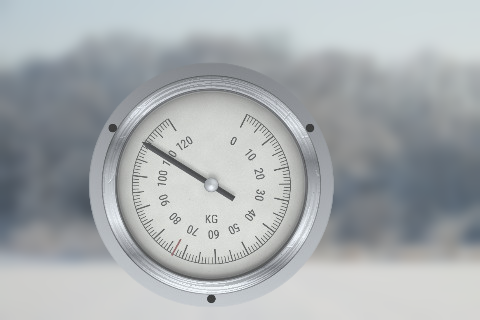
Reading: 110 kg
